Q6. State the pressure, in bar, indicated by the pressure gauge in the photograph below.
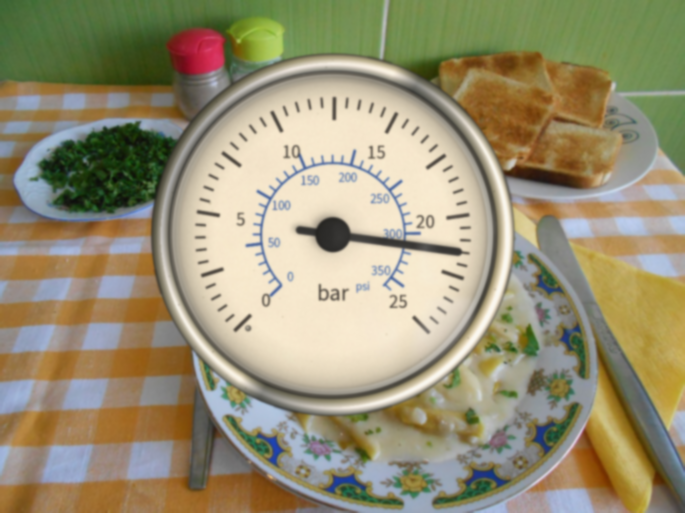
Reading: 21.5 bar
